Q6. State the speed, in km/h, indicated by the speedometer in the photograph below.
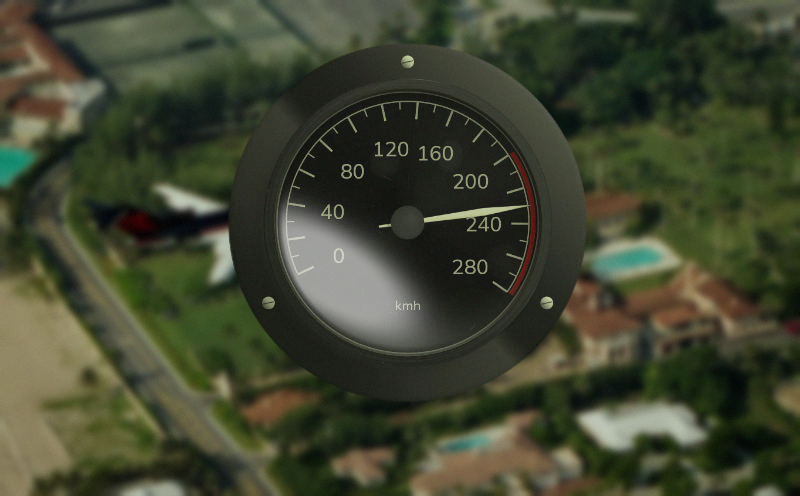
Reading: 230 km/h
